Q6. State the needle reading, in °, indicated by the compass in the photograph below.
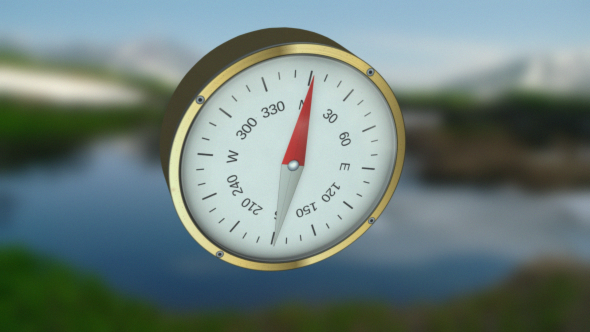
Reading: 0 °
